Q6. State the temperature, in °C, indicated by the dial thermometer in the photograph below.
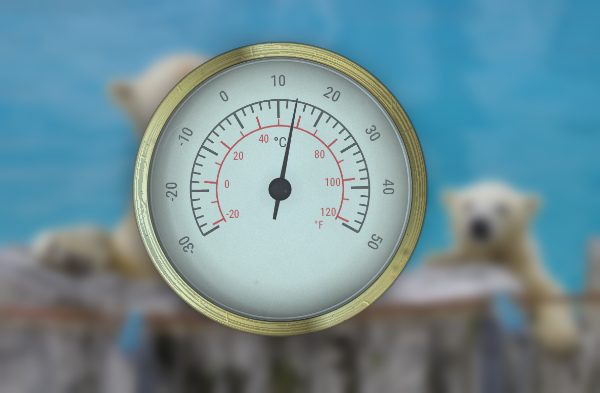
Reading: 14 °C
